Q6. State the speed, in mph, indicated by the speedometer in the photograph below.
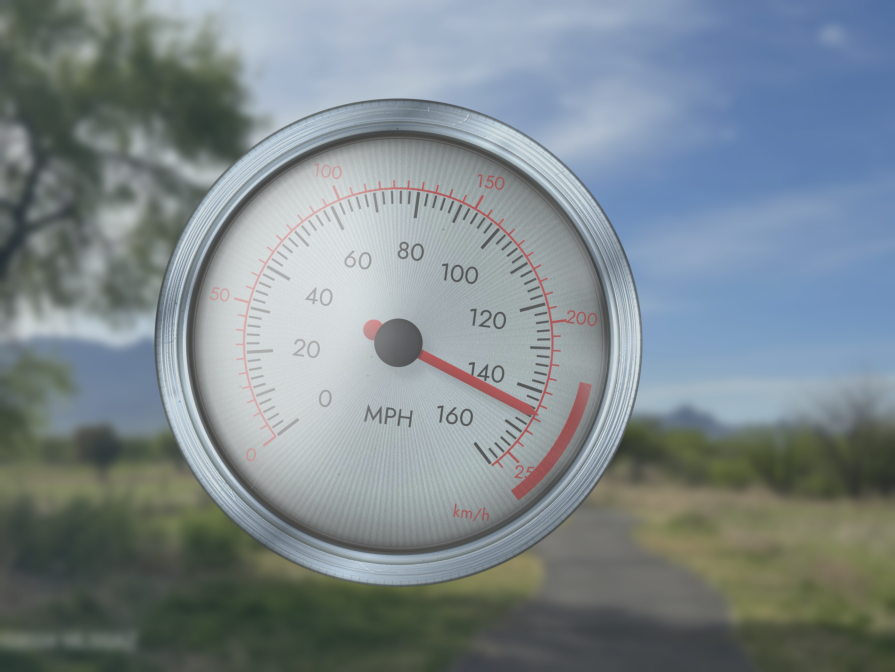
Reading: 145 mph
